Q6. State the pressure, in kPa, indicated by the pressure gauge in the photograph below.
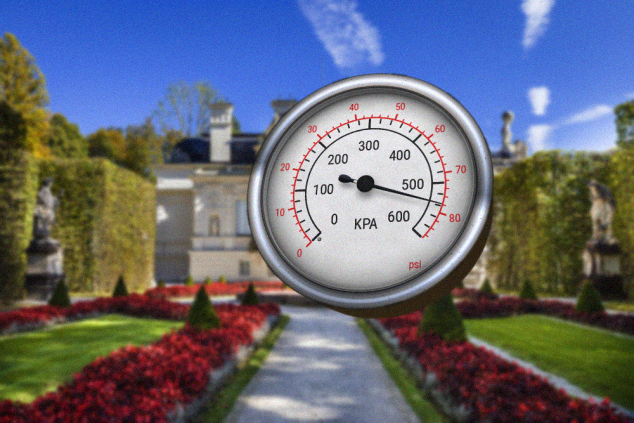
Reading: 540 kPa
